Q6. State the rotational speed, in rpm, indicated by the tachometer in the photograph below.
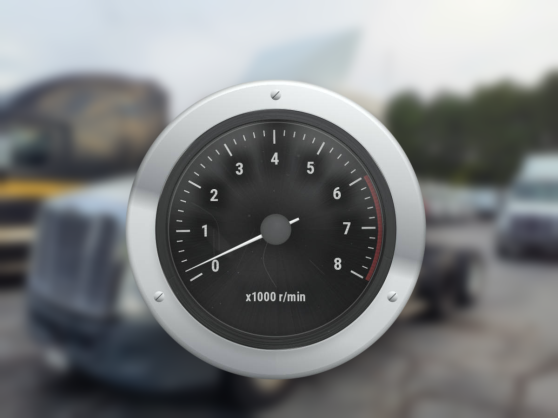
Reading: 200 rpm
